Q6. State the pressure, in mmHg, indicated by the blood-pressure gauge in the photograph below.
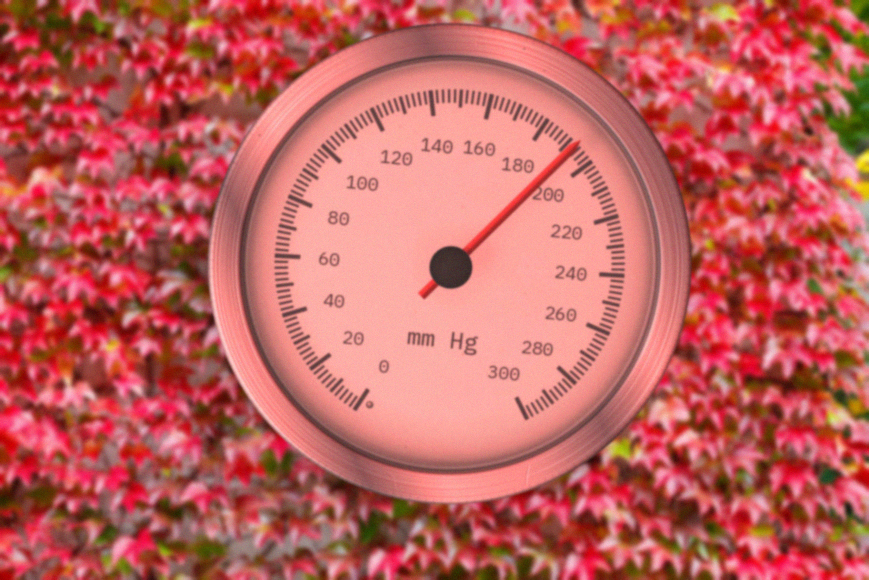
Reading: 192 mmHg
